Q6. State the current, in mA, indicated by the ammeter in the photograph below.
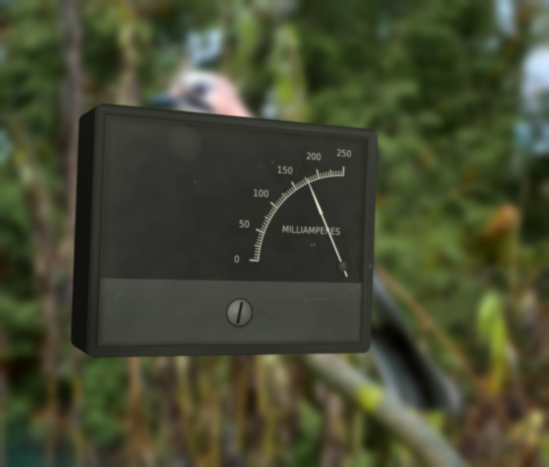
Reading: 175 mA
